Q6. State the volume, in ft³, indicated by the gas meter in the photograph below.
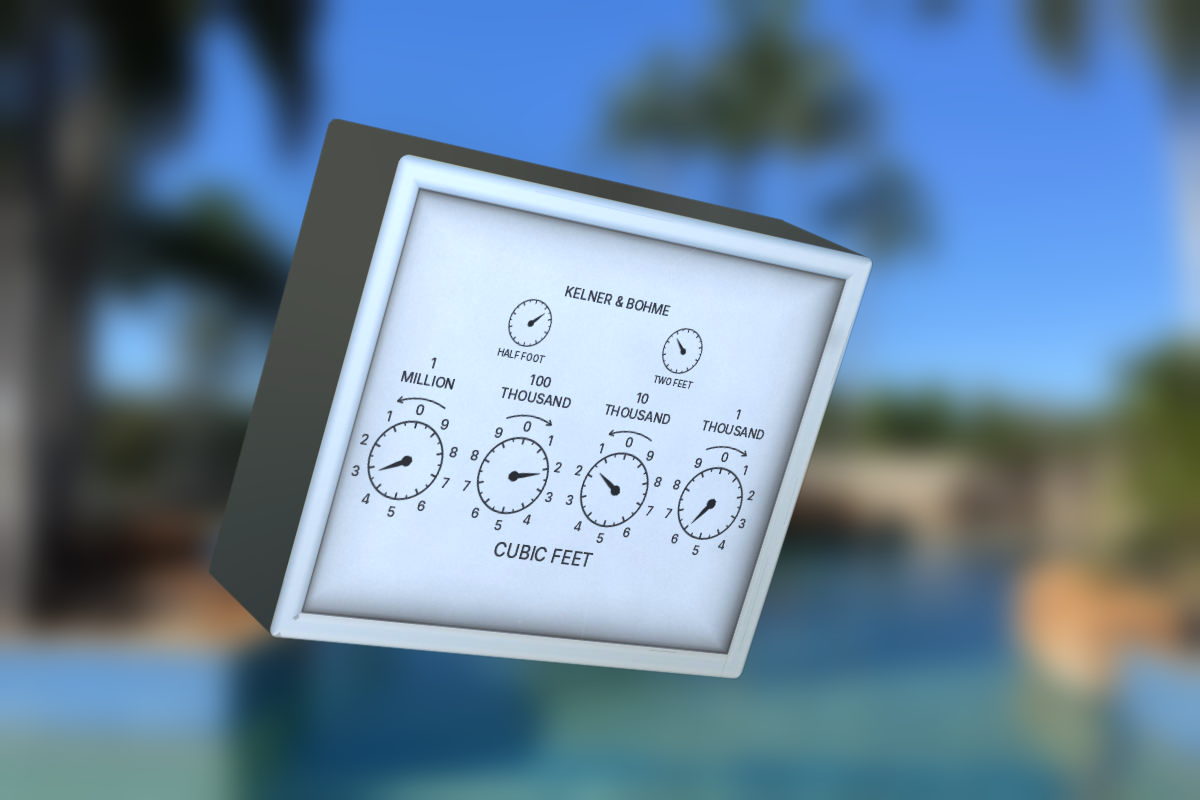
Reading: 321600 ft³
